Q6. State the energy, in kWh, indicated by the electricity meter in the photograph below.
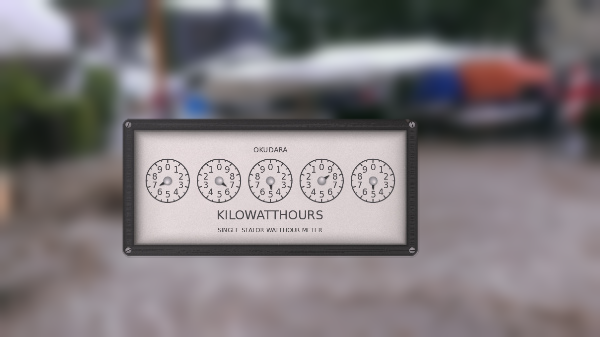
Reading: 66485 kWh
